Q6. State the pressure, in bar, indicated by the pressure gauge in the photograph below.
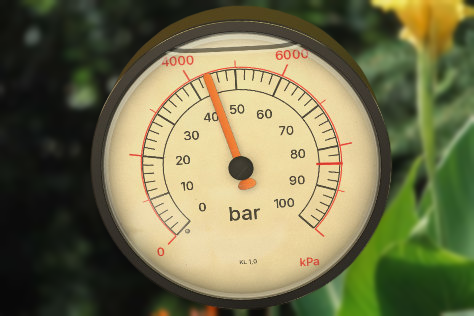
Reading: 44 bar
